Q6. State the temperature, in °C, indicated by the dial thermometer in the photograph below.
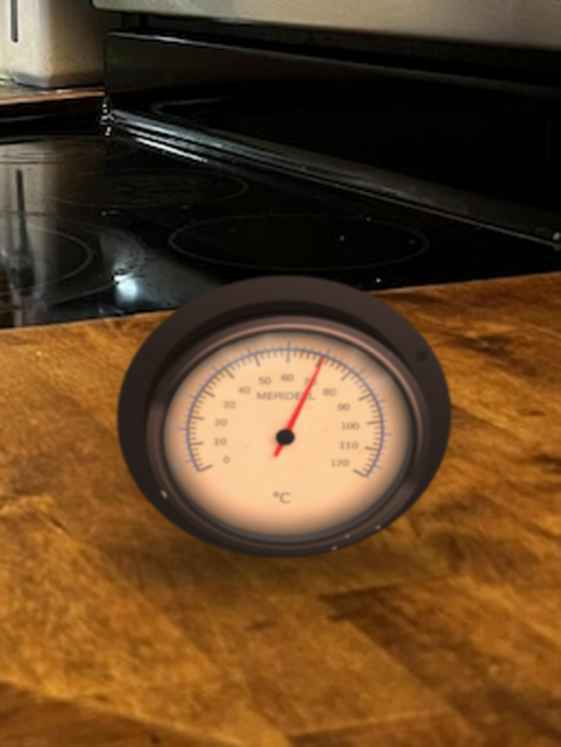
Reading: 70 °C
